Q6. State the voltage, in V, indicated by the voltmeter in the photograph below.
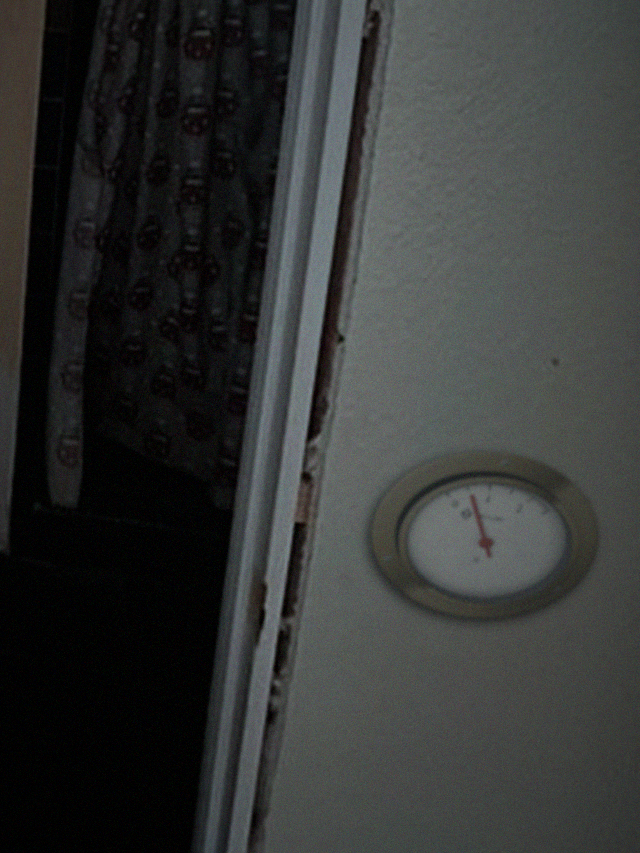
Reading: 0.5 V
